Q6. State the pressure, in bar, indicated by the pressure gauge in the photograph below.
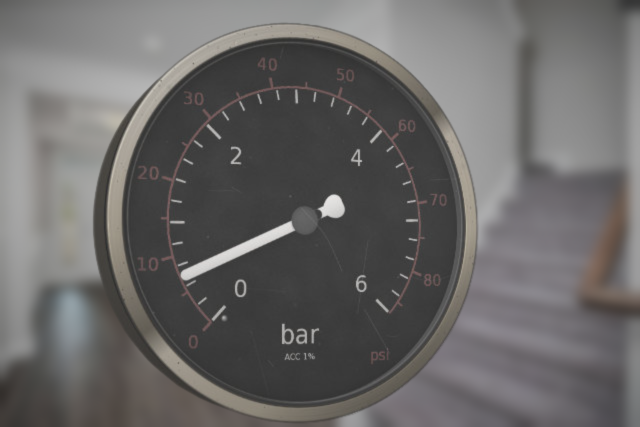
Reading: 0.5 bar
